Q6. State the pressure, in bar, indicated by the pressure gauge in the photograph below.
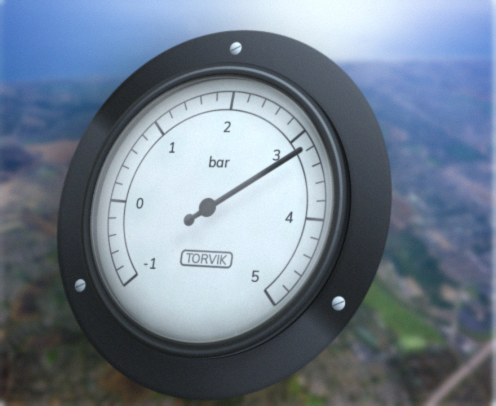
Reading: 3.2 bar
